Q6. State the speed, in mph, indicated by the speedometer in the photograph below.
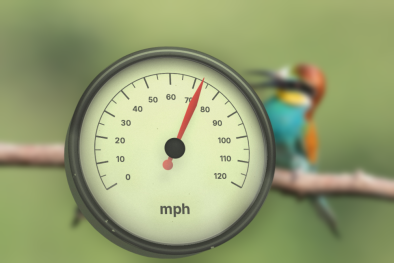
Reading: 72.5 mph
